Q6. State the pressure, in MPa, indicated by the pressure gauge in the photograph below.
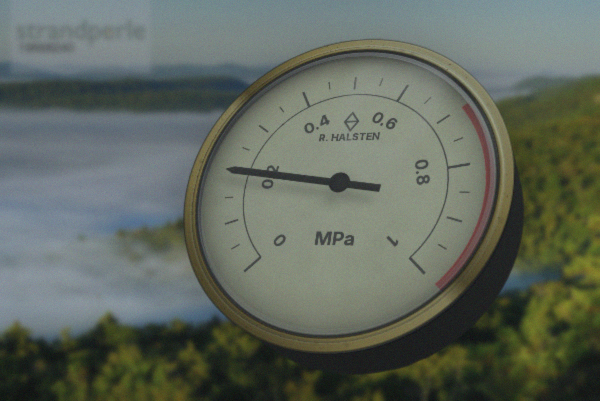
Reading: 0.2 MPa
